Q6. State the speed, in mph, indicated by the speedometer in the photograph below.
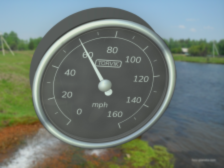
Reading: 60 mph
